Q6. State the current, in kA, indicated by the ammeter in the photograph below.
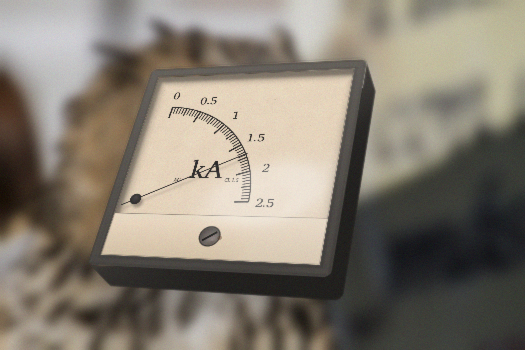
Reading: 1.75 kA
